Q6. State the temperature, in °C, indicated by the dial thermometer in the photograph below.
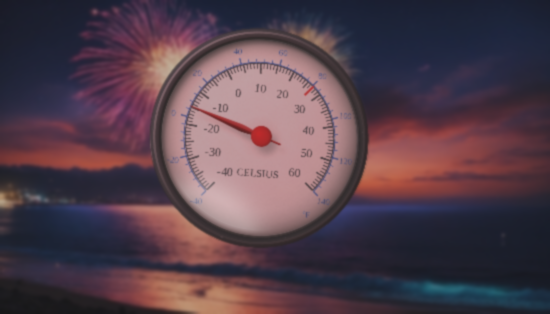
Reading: -15 °C
